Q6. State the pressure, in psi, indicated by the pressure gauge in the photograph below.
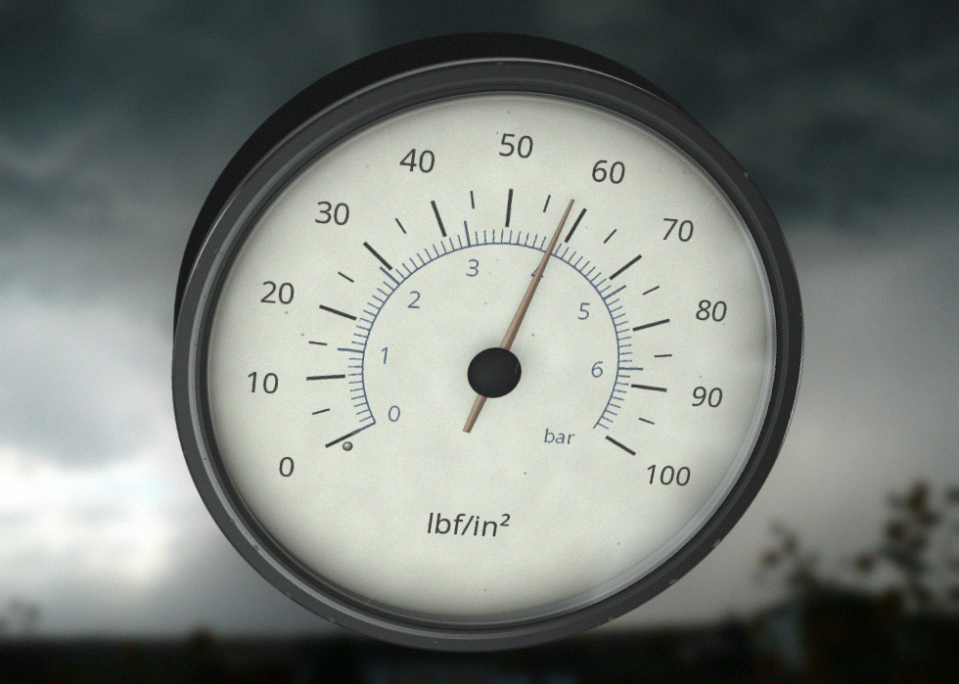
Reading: 57.5 psi
